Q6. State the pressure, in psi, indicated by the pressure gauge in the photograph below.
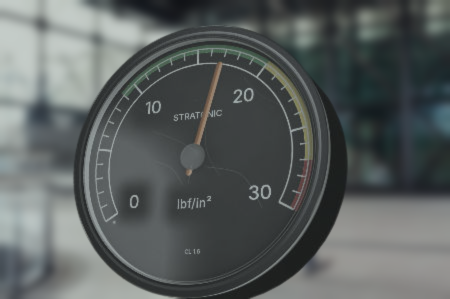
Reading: 17 psi
